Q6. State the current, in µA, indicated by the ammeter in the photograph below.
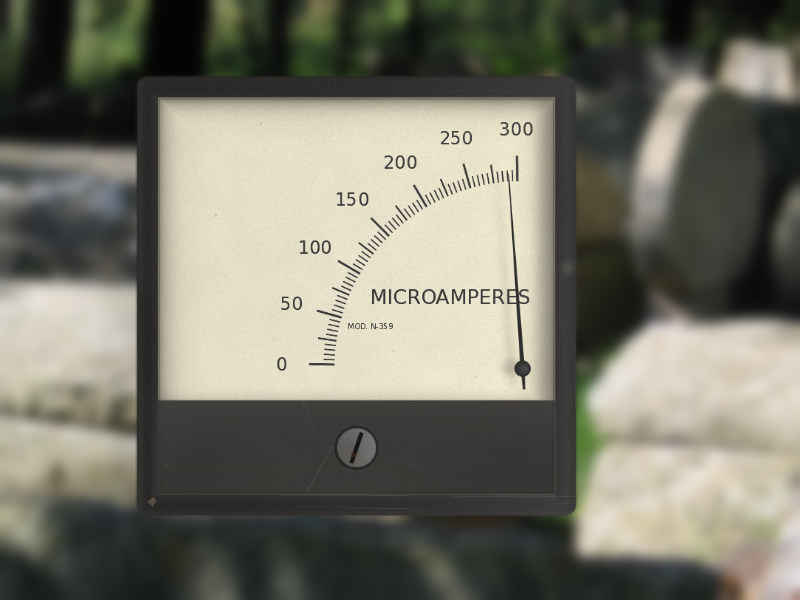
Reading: 290 µA
